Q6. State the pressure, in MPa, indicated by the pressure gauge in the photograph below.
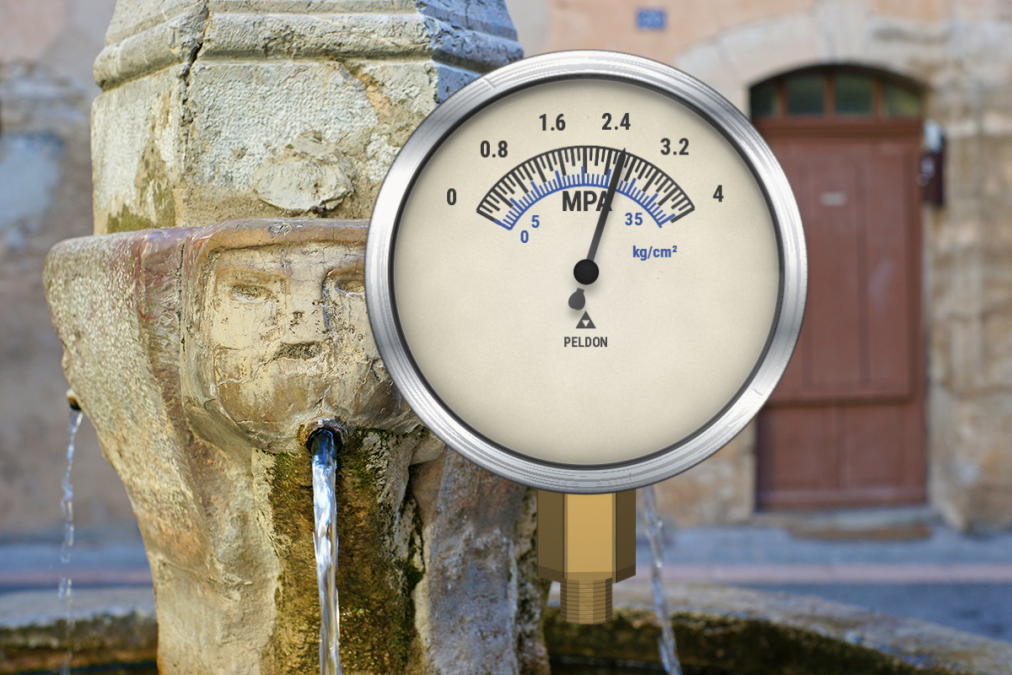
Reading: 2.6 MPa
